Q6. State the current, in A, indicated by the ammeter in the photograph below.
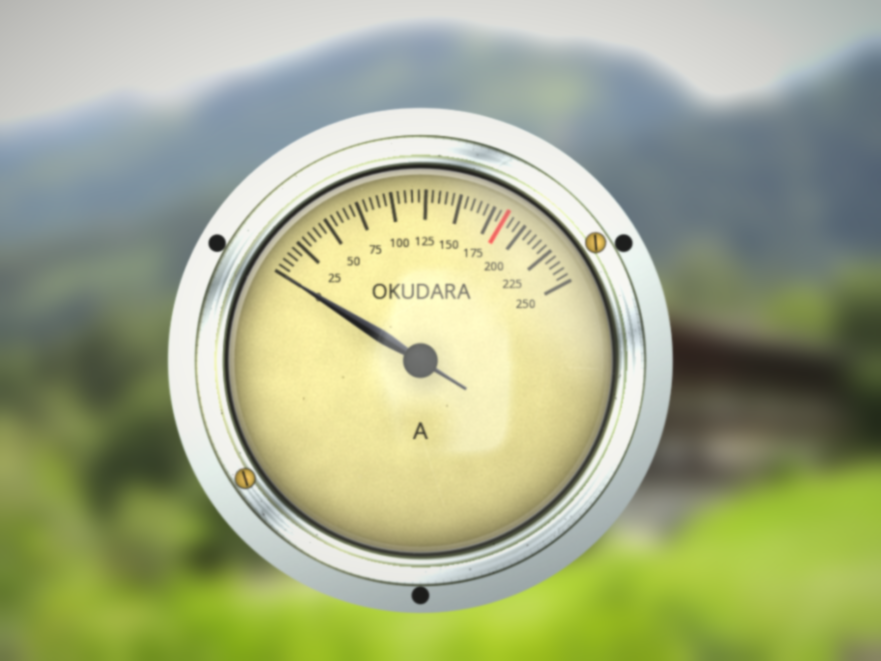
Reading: 0 A
